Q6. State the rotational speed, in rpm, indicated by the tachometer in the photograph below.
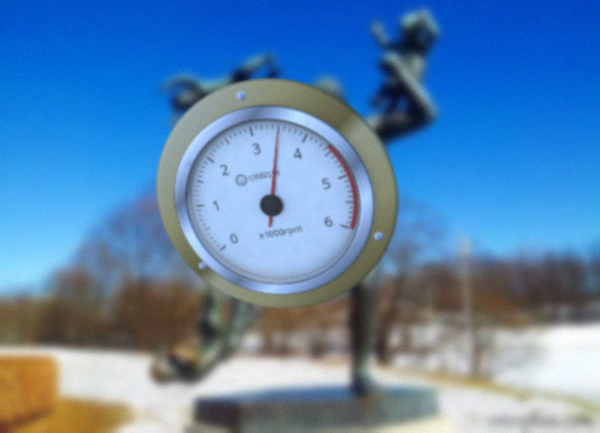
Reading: 3500 rpm
